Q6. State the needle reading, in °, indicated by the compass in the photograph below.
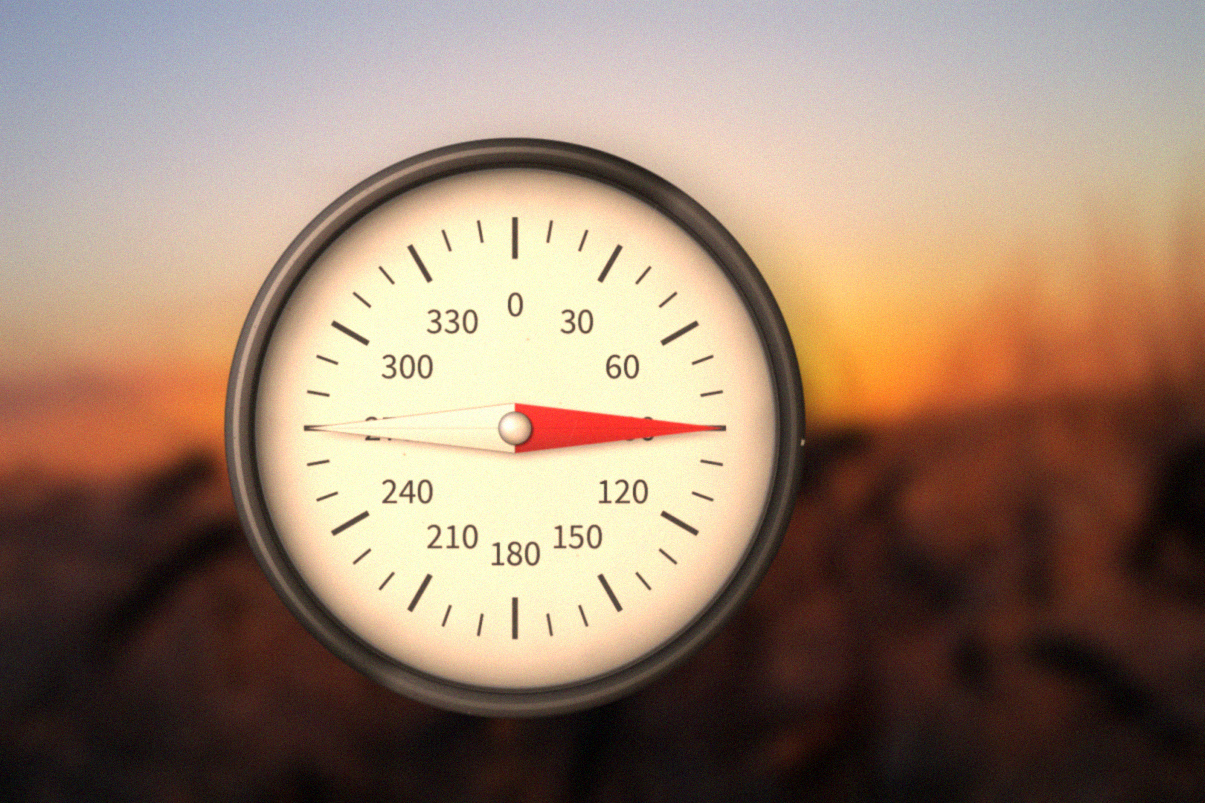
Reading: 90 °
